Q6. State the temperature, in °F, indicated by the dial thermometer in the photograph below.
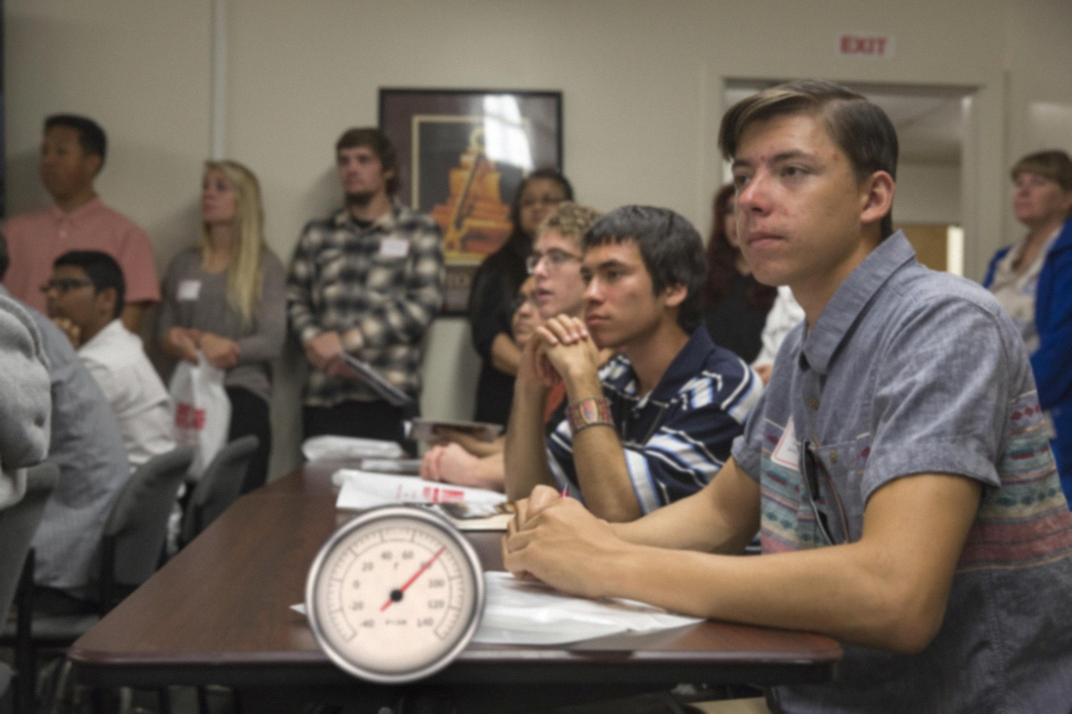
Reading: 80 °F
